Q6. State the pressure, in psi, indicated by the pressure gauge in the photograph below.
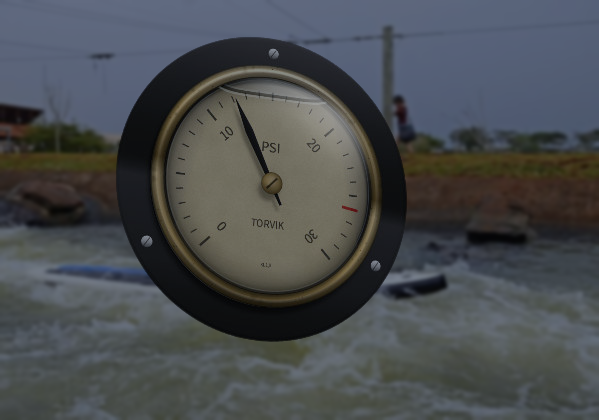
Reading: 12 psi
